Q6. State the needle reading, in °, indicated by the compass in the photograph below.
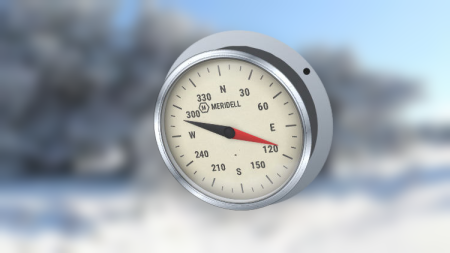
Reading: 110 °
